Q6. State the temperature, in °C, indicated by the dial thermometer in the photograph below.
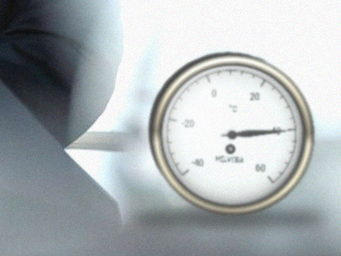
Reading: 40 °C
